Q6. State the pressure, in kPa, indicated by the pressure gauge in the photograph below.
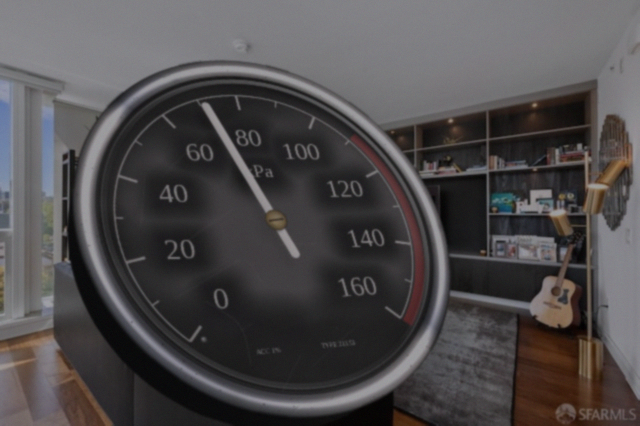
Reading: 70 kPa
